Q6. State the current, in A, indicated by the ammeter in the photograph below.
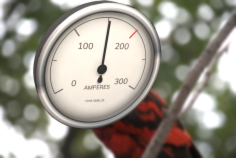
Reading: 150 A
